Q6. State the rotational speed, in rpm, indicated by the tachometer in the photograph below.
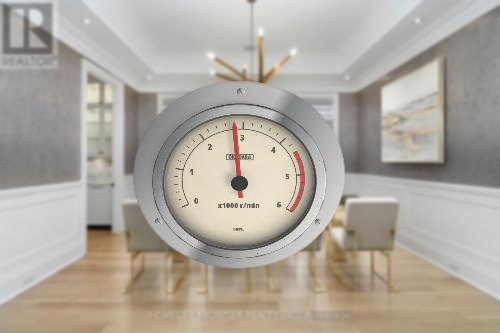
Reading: 2800 rpm
